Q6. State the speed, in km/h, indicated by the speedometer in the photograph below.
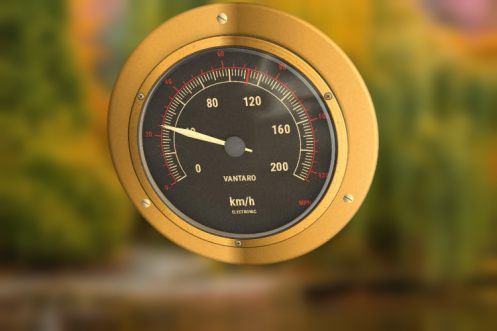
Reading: 40 km/h
